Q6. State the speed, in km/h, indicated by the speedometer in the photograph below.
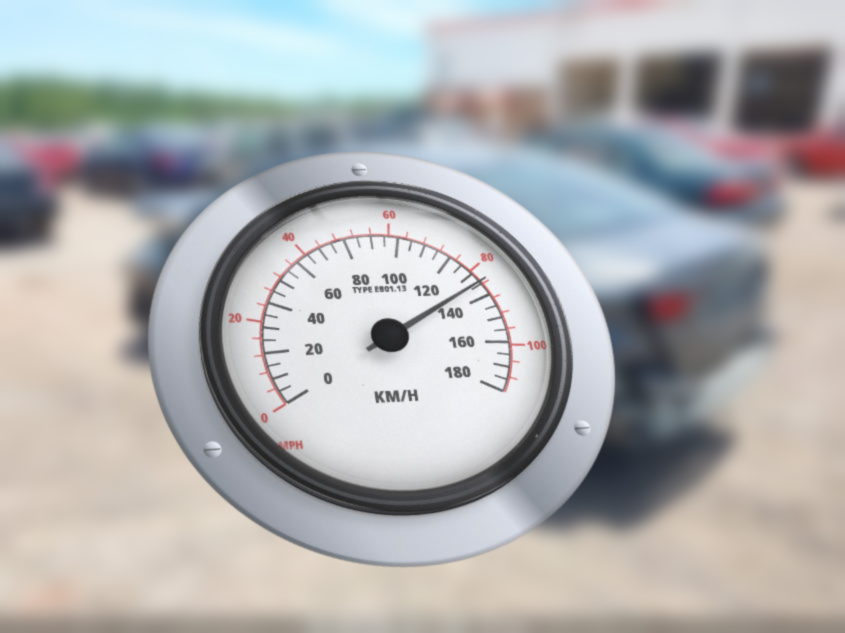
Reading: 135 km/h
